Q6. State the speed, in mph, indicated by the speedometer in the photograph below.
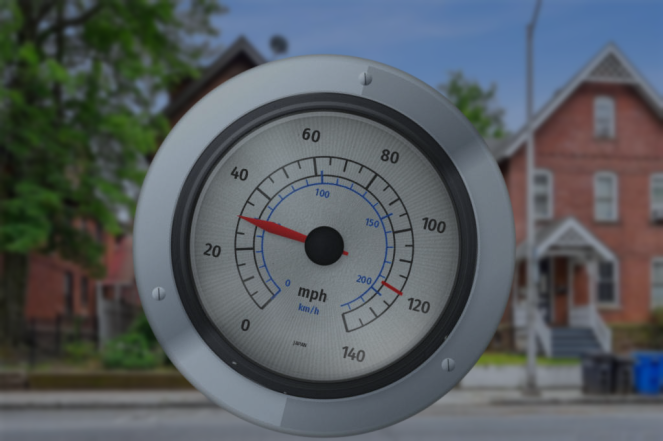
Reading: 30 mph
